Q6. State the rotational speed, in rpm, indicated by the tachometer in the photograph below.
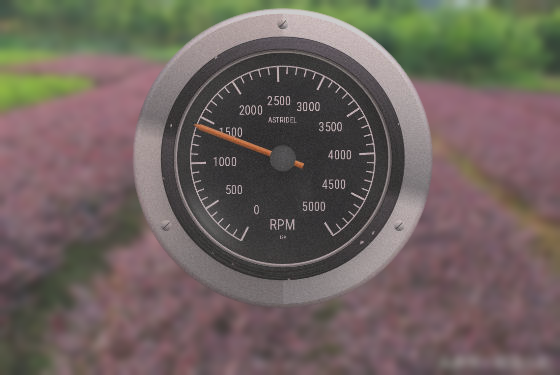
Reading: 1400 rpm
